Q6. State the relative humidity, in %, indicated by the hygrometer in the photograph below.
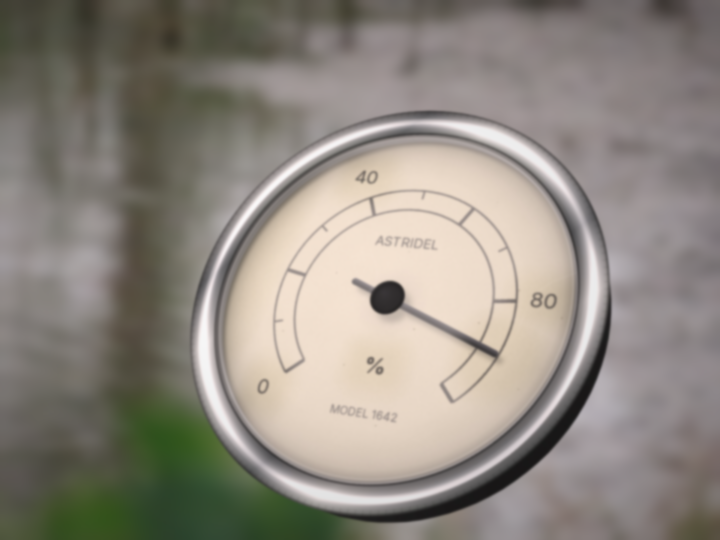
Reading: 90 %
